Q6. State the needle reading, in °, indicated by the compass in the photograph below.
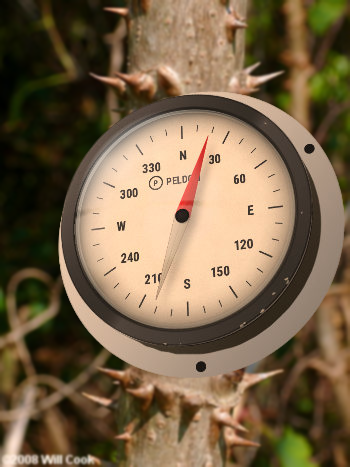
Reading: 20 °
